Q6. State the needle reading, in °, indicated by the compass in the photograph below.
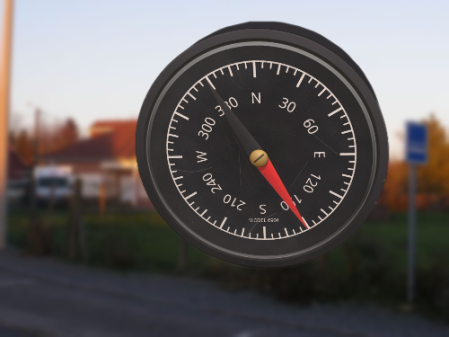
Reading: 150 °
